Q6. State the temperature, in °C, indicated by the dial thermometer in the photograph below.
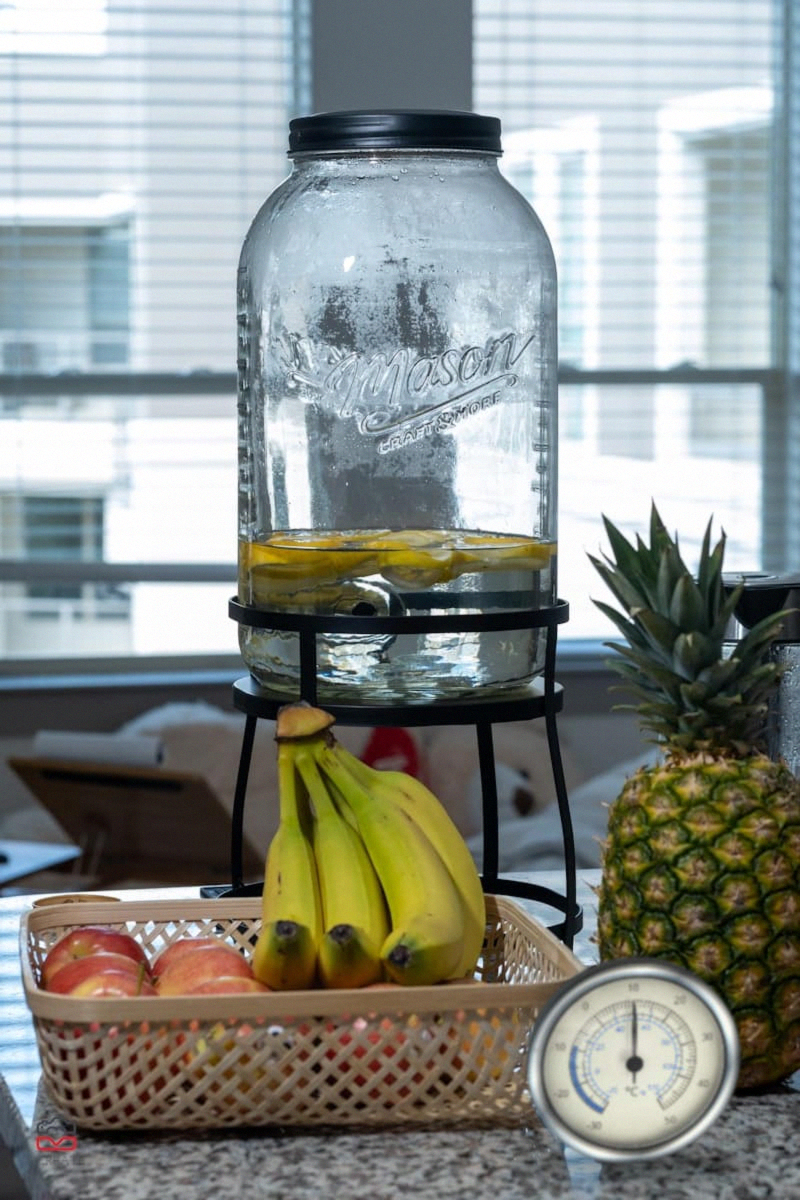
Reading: 10 °C
